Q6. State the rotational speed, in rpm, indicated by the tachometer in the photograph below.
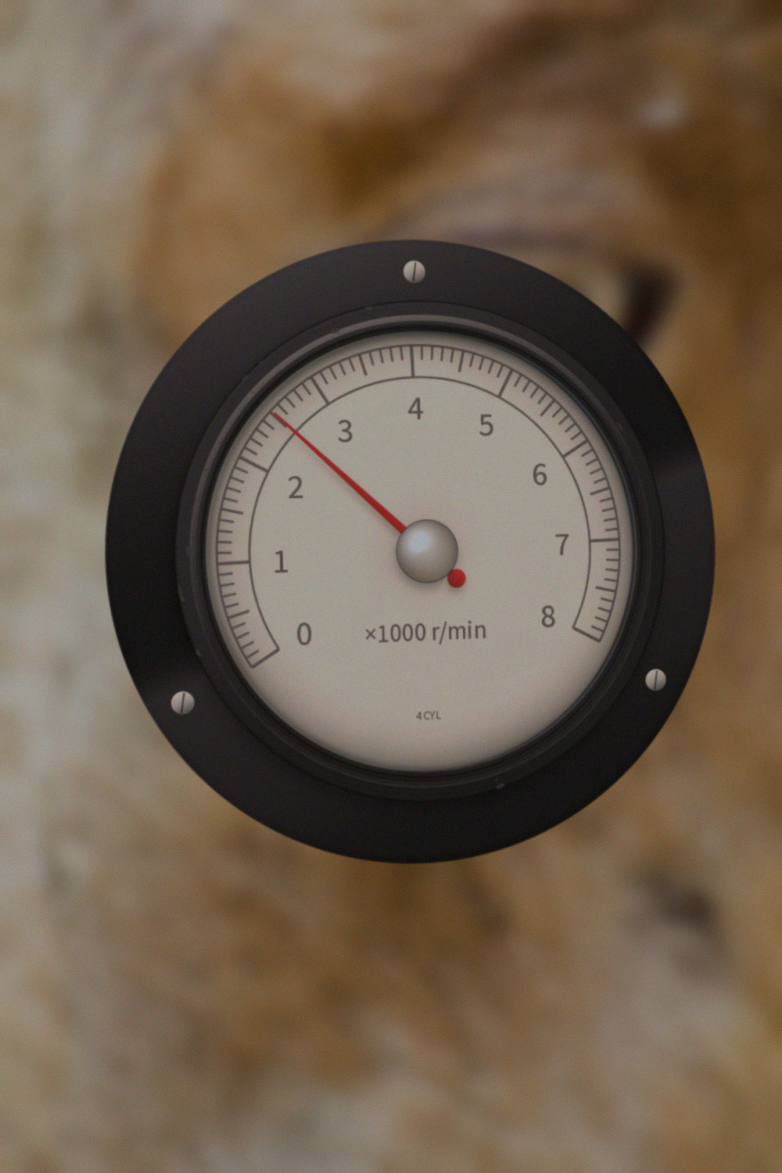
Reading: 2500 rpm
